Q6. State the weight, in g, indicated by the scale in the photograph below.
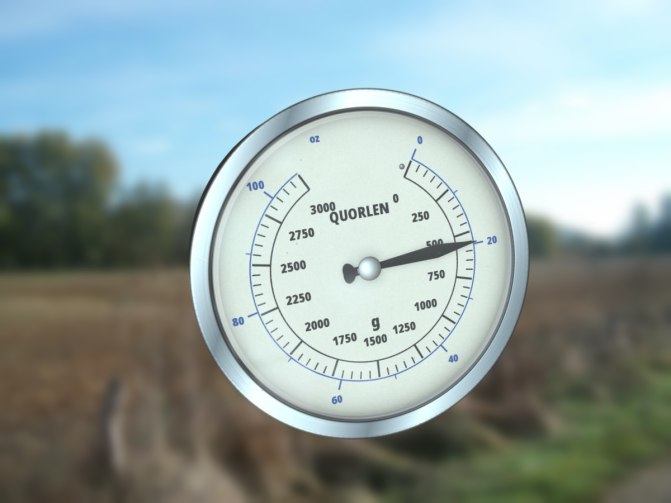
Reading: 550 g
